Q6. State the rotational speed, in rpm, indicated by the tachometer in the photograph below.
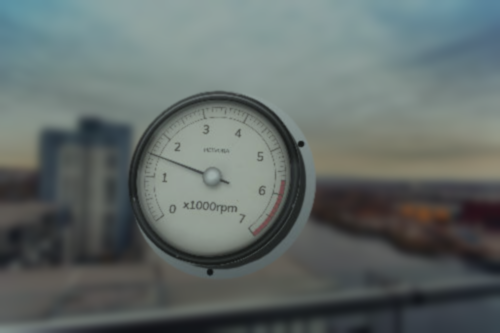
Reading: 1500 rpm
